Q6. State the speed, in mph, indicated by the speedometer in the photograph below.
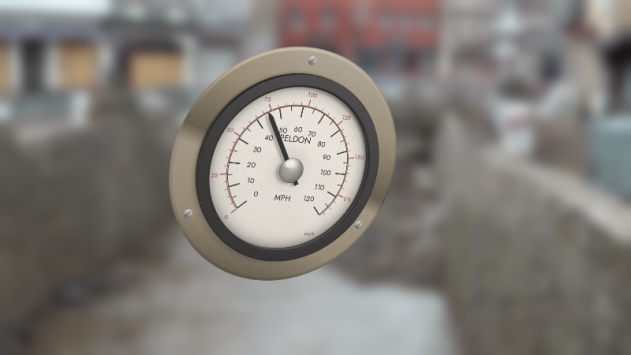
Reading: 45 mph
